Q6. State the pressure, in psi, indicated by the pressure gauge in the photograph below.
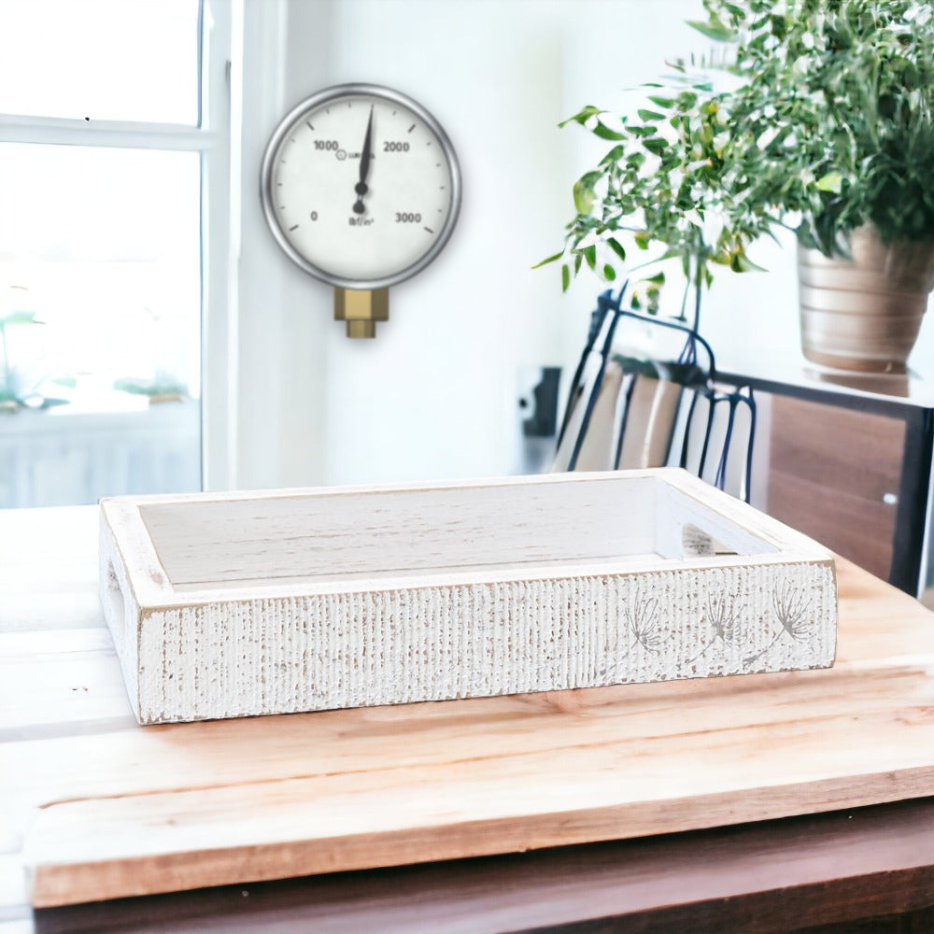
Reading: 1600 psi
